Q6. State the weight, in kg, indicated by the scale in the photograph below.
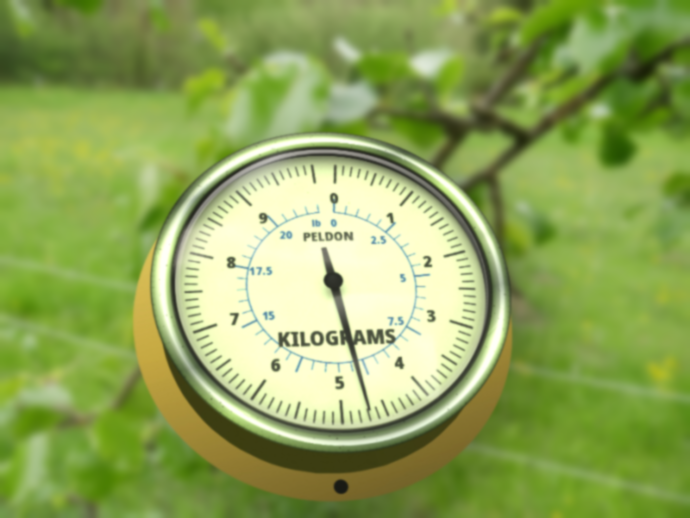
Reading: 4.7 kg
